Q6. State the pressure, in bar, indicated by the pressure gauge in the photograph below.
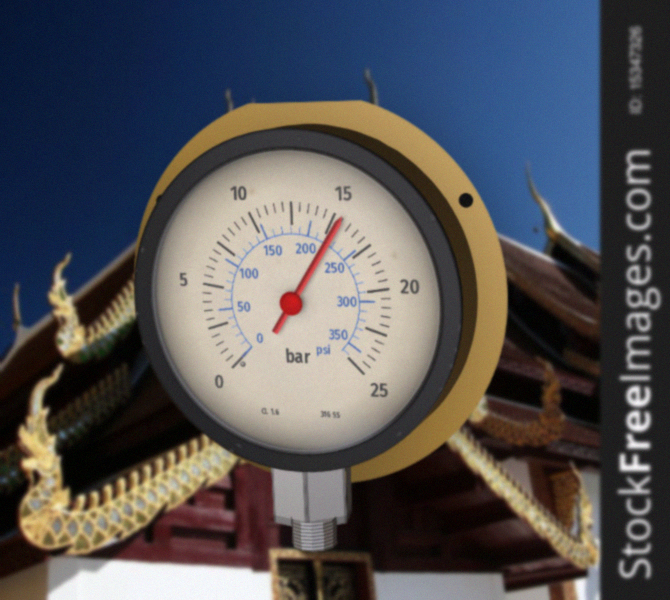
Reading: 15.5 bar
